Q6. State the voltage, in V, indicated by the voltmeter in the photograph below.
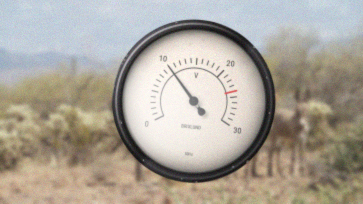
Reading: 10 V
